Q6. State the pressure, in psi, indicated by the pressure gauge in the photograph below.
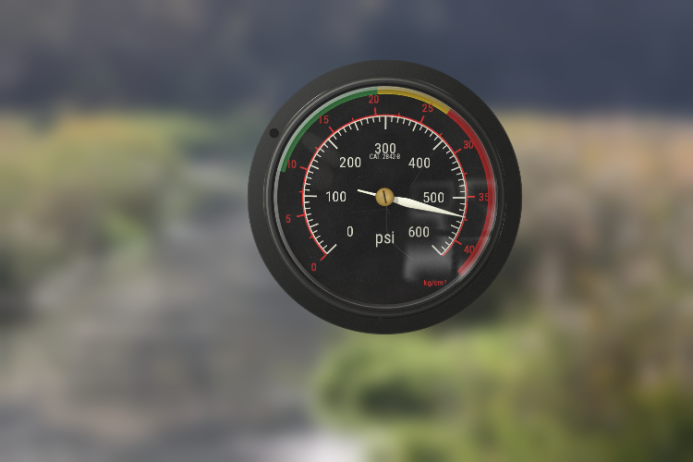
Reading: 530 psi
